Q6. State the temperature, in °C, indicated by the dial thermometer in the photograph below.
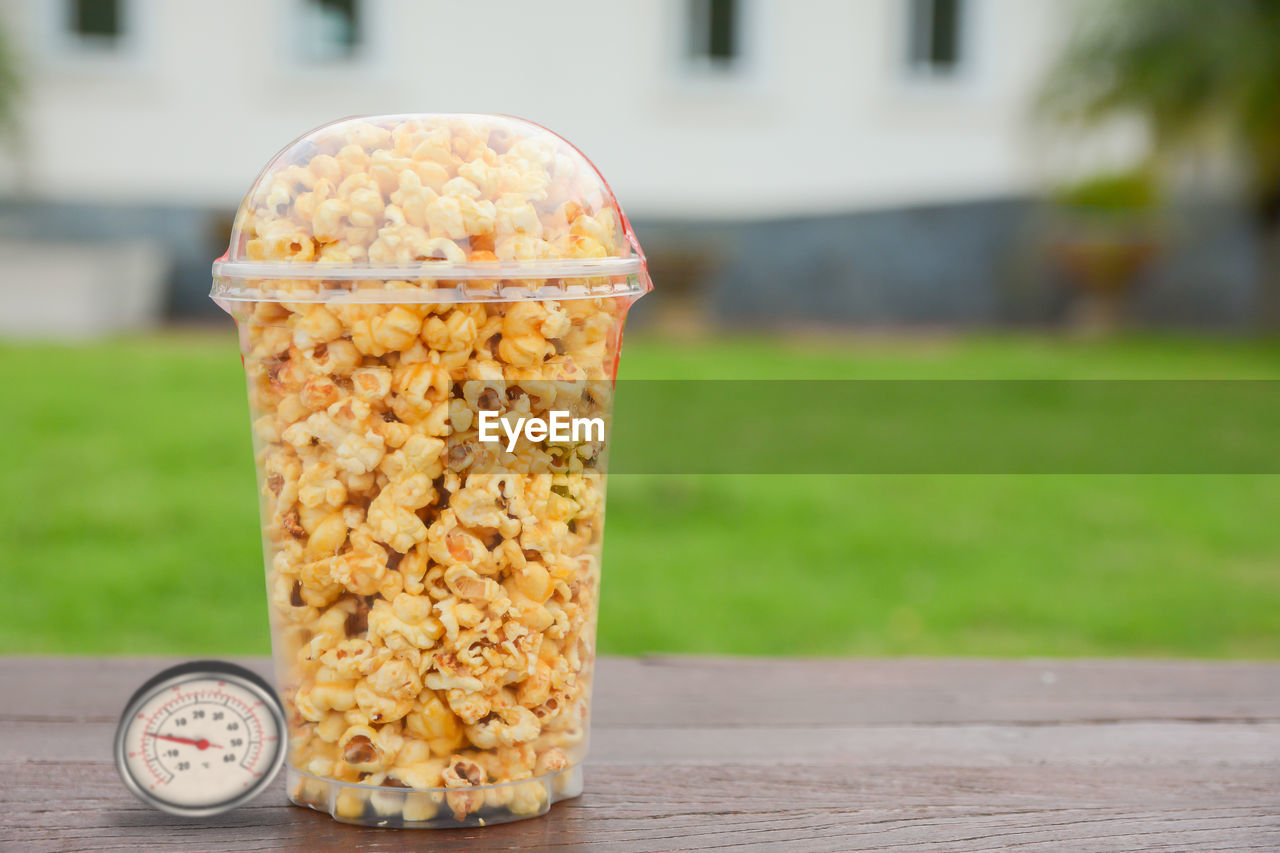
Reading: 0 °C
